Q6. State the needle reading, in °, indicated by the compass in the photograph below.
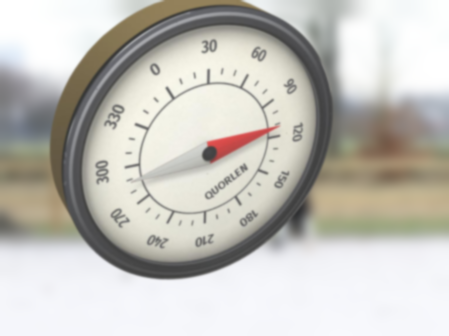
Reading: 110 °
